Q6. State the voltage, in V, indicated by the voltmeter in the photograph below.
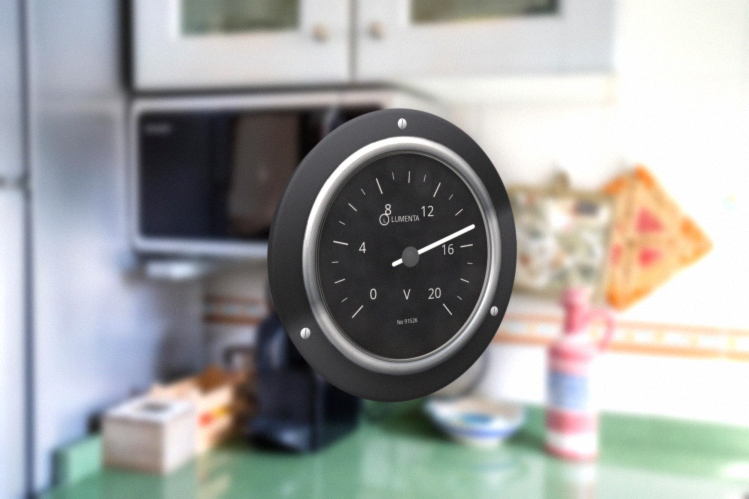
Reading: 15 V
